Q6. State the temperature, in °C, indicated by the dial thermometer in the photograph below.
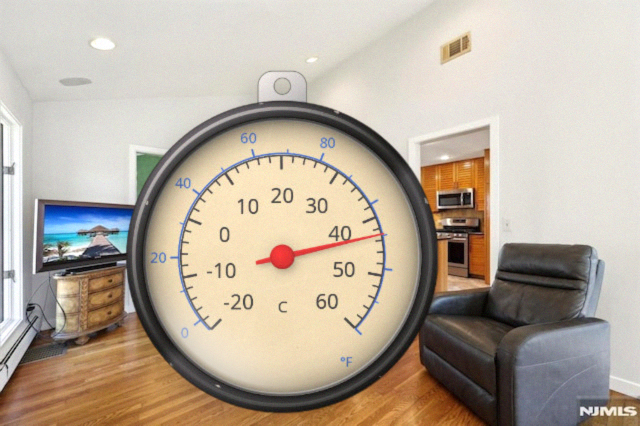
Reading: 43 °C
